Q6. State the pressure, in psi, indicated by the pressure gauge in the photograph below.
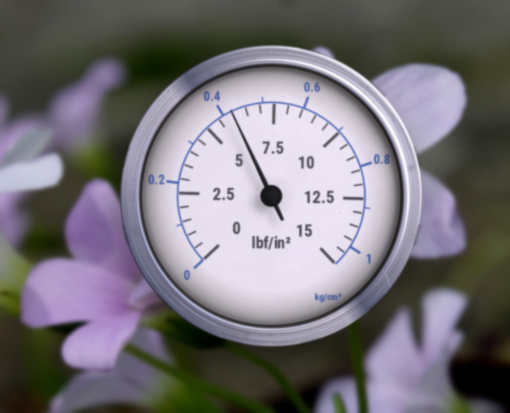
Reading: 6 psi
